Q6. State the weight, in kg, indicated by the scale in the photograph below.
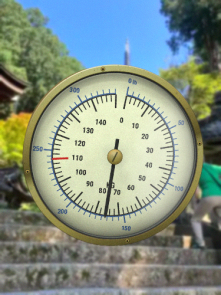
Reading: 76 kg
